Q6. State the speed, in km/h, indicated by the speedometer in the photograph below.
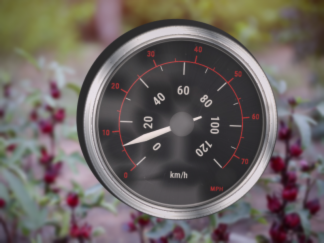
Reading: 10 km/h
